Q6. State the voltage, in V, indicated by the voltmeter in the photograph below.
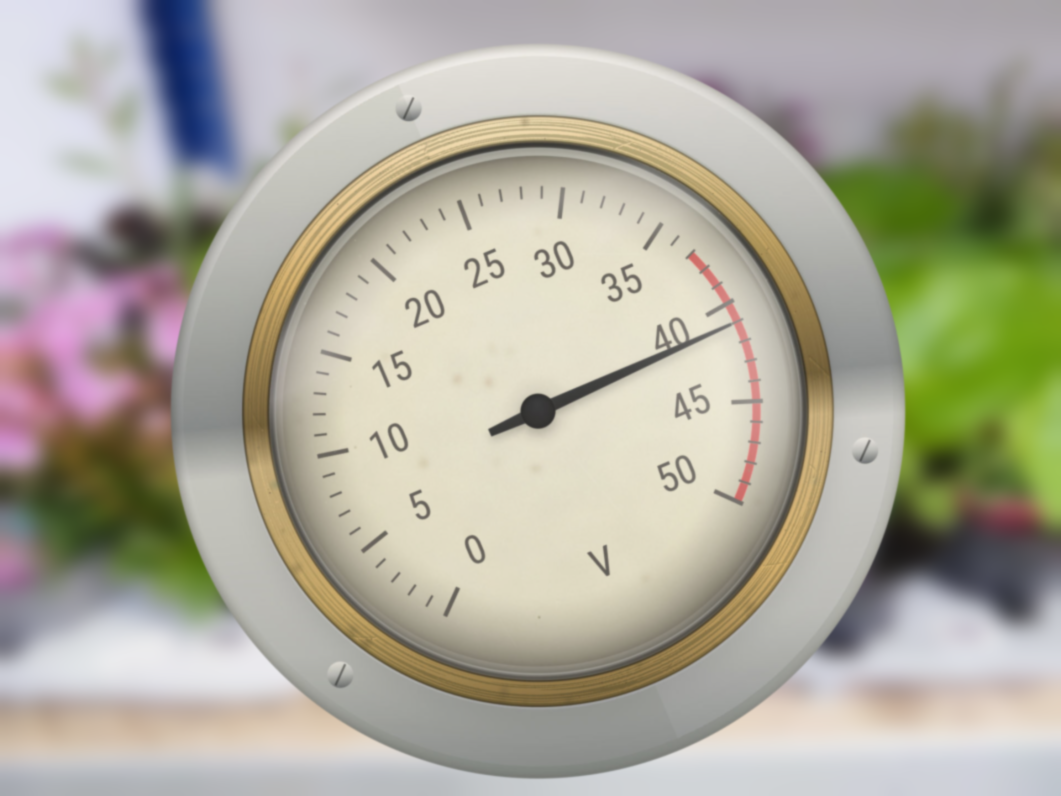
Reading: 41 V
